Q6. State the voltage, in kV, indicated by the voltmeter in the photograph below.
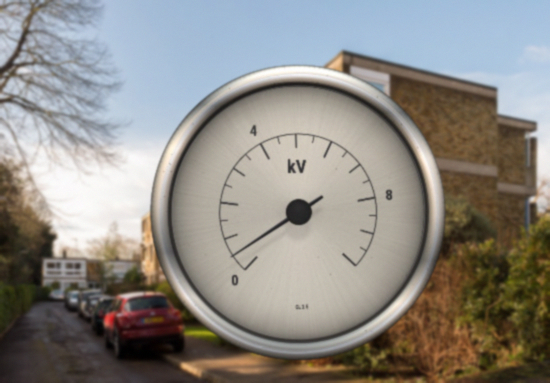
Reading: 0.5 kV
